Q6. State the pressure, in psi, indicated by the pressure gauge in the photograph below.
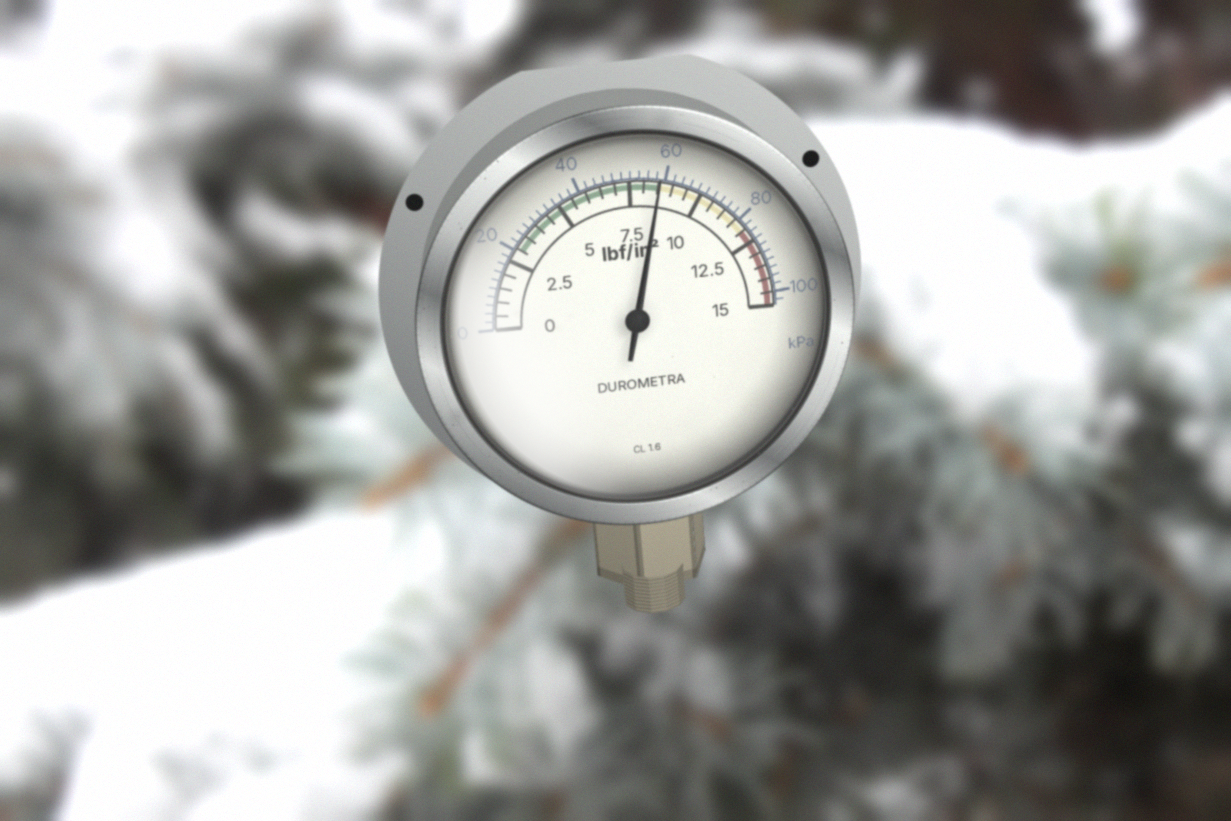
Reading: 8.5 psi
